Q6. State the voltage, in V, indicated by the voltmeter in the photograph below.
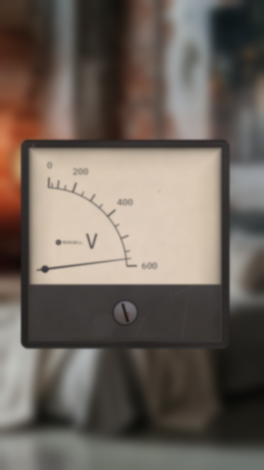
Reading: 575 V
